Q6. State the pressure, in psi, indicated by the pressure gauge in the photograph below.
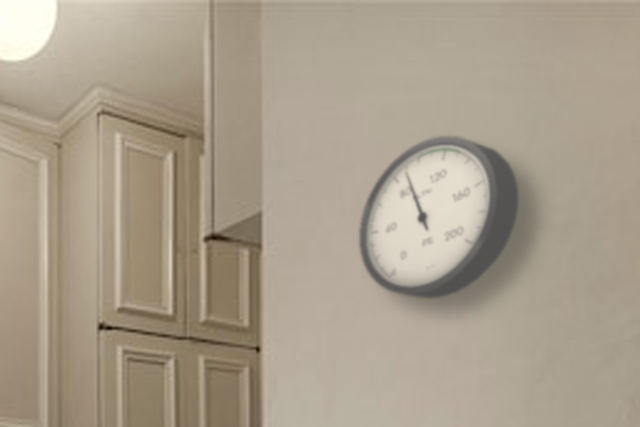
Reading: 90 psi
